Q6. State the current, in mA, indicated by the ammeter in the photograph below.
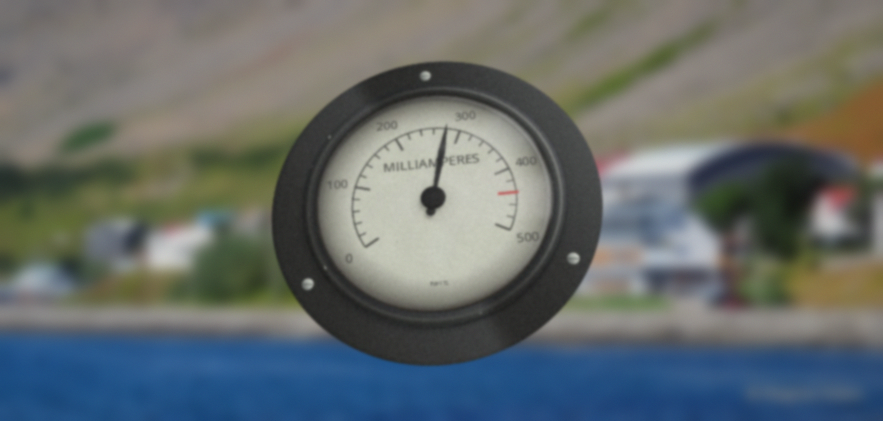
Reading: 280 mA
